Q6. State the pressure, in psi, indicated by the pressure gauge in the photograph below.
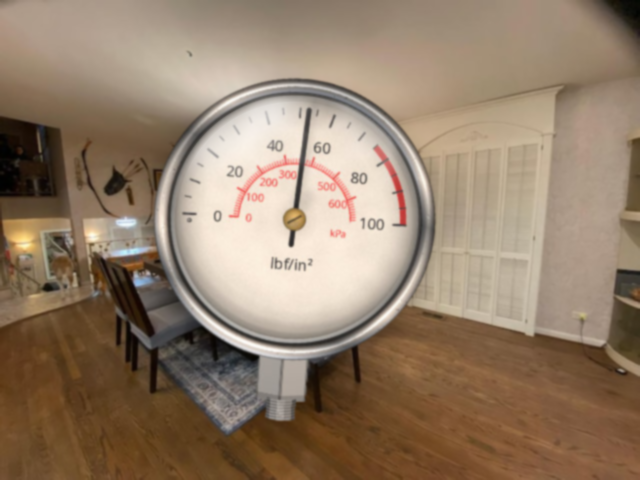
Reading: 52.5 psi
